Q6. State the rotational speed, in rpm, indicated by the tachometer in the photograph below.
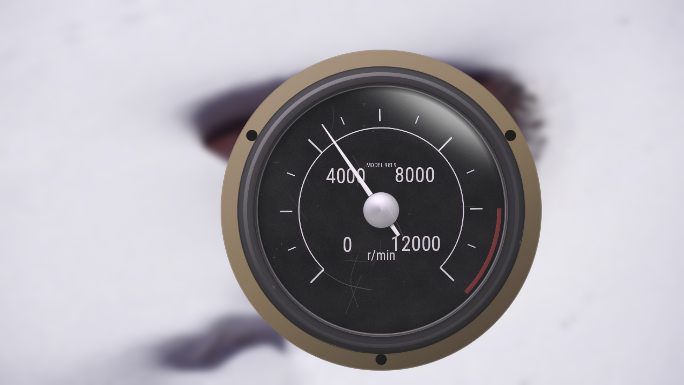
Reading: 4500 rpm
